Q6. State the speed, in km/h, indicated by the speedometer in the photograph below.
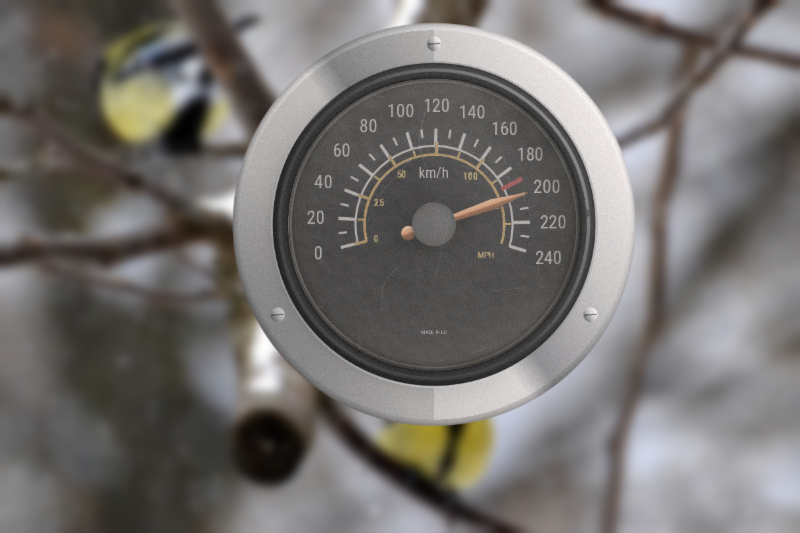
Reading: 200 km/h
